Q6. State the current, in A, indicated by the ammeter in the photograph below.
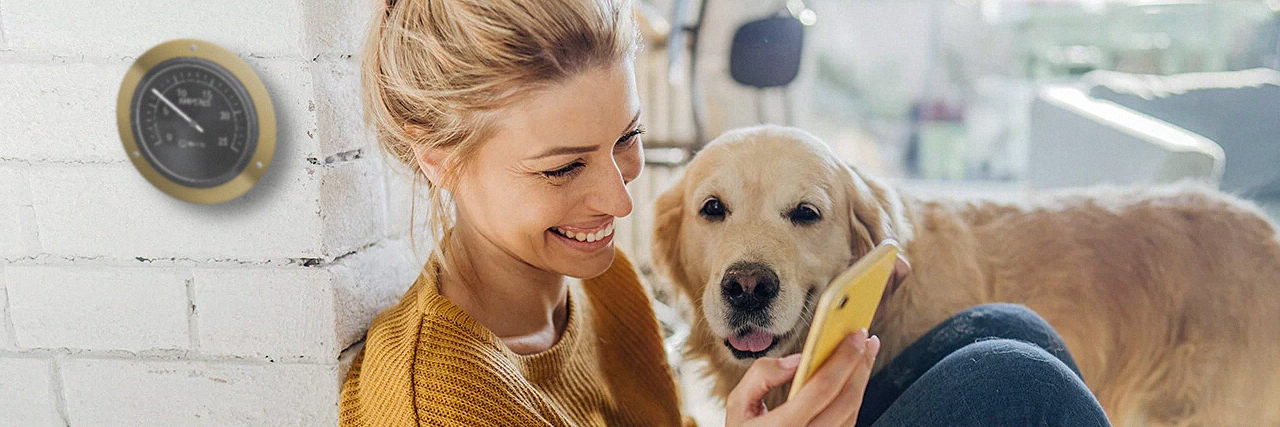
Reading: 7 A
